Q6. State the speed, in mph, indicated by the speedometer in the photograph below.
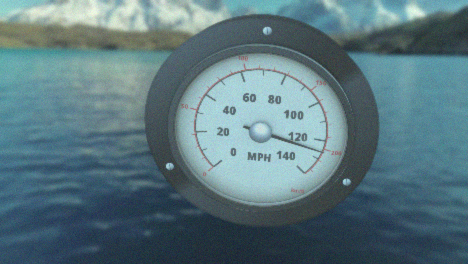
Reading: 125 mph
